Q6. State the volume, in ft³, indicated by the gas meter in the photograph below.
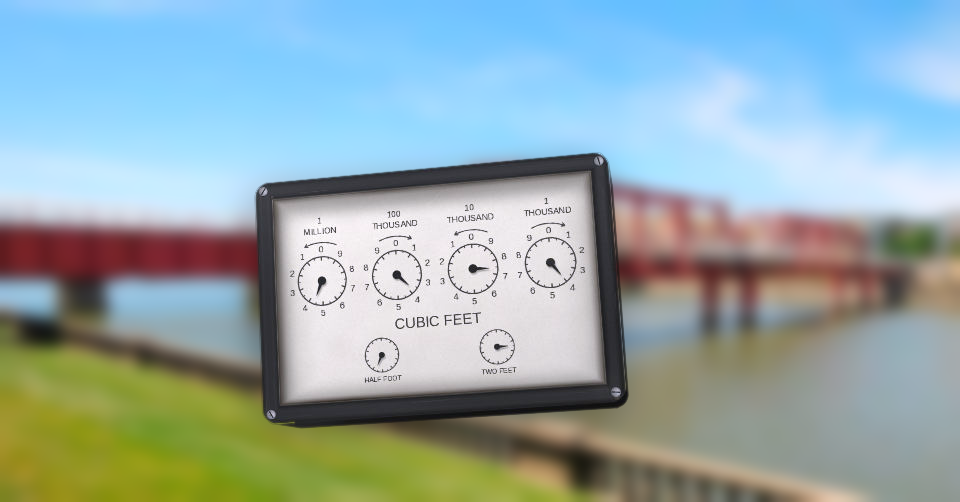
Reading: 437400 ft³
